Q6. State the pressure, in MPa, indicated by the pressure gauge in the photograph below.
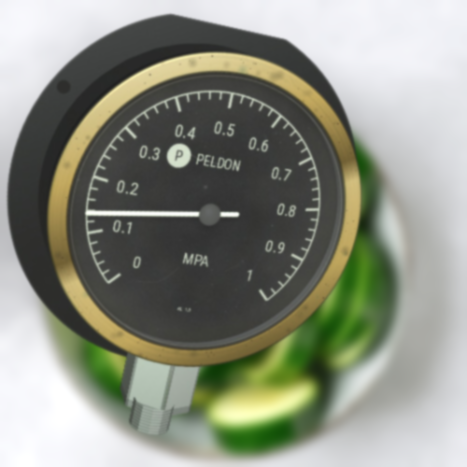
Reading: 0.14 MPa
